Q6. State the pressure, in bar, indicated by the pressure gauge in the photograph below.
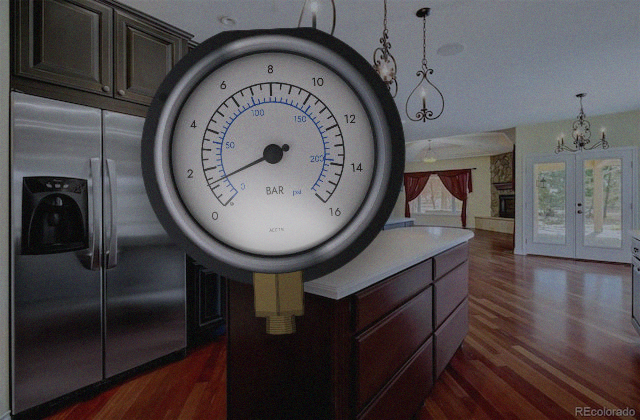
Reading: 1.25 bar
